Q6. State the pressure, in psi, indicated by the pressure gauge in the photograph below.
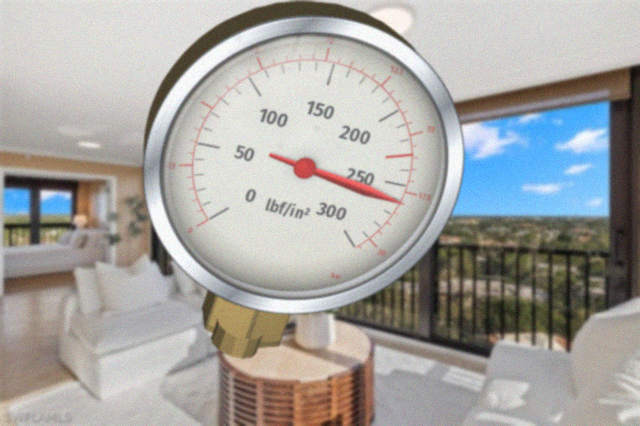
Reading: 260 psi
